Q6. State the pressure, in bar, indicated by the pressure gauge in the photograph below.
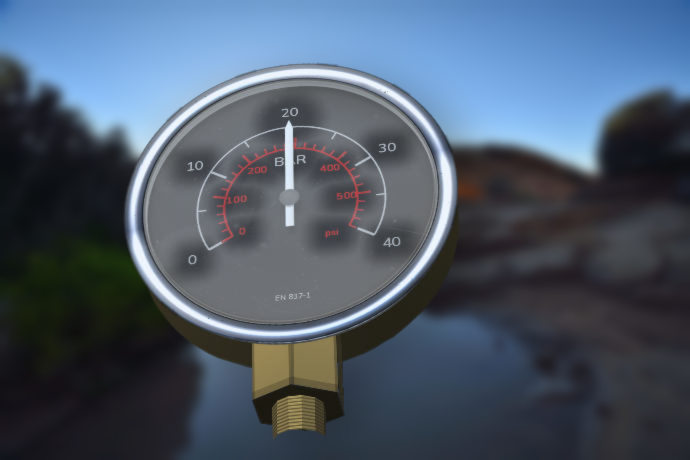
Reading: 20 bar
